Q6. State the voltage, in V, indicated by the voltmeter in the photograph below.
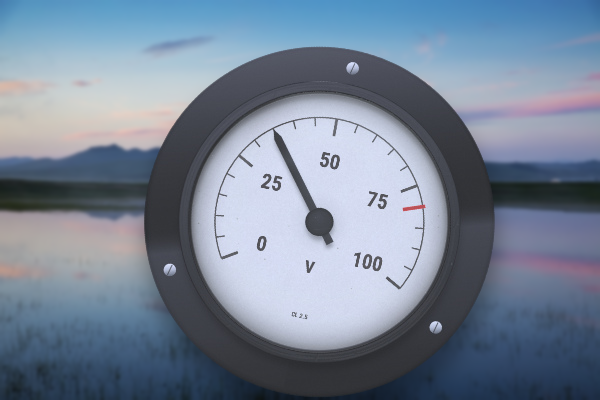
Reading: 35 V
